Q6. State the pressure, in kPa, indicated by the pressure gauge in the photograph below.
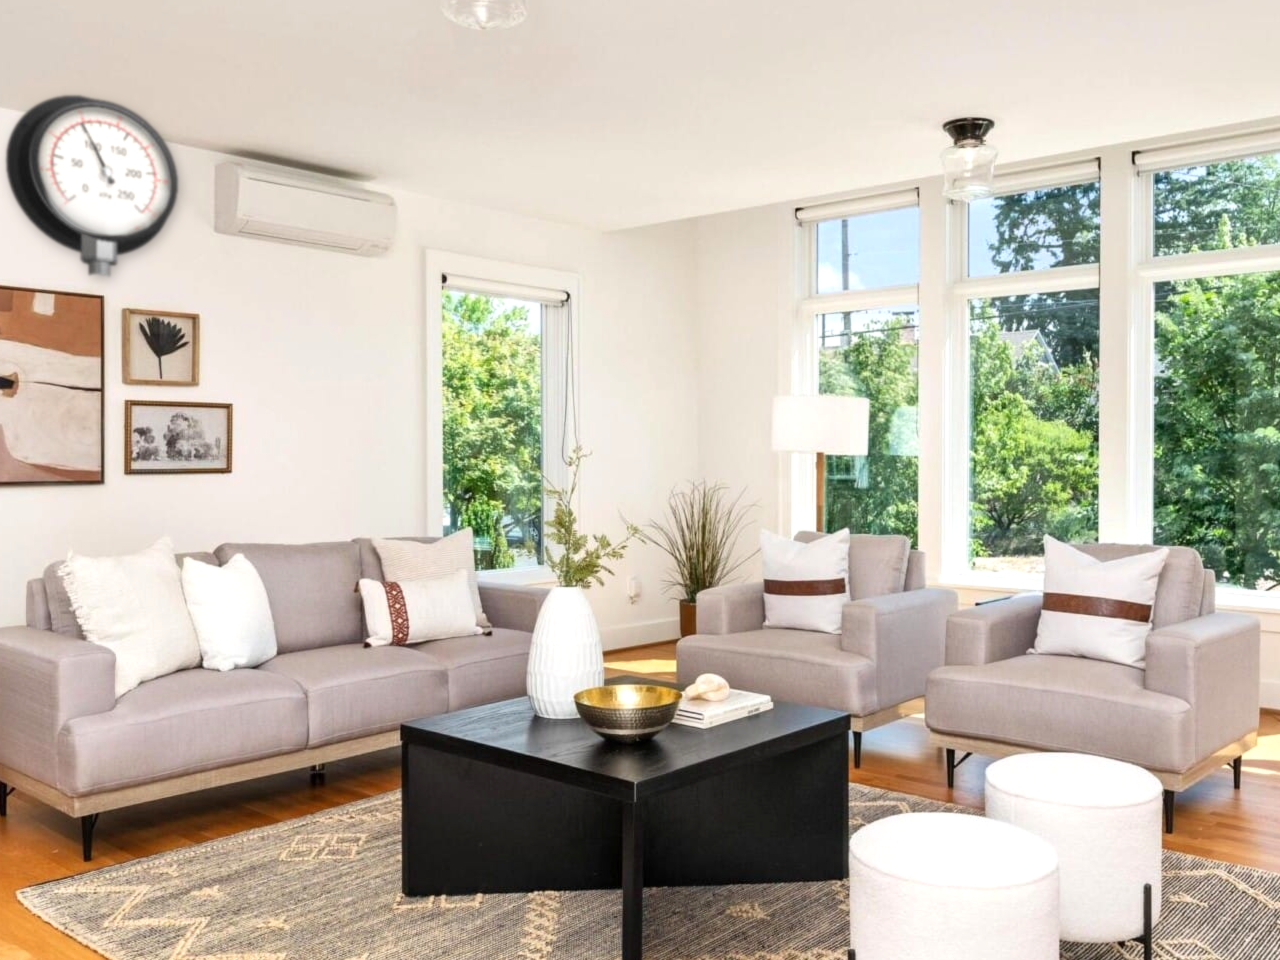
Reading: 100 kPa
